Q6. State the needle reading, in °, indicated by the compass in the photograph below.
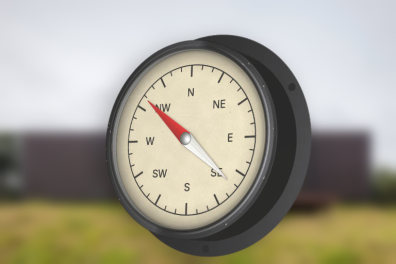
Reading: 310 °
